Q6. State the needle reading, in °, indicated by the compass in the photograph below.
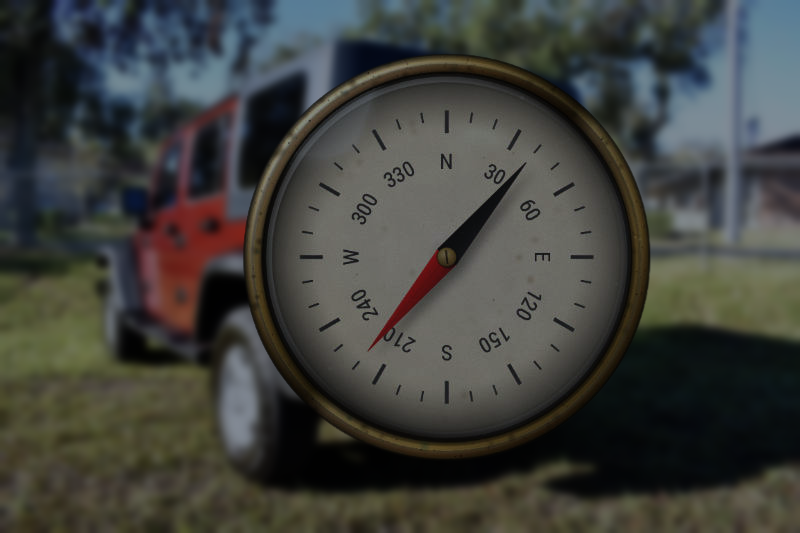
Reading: 220 °
